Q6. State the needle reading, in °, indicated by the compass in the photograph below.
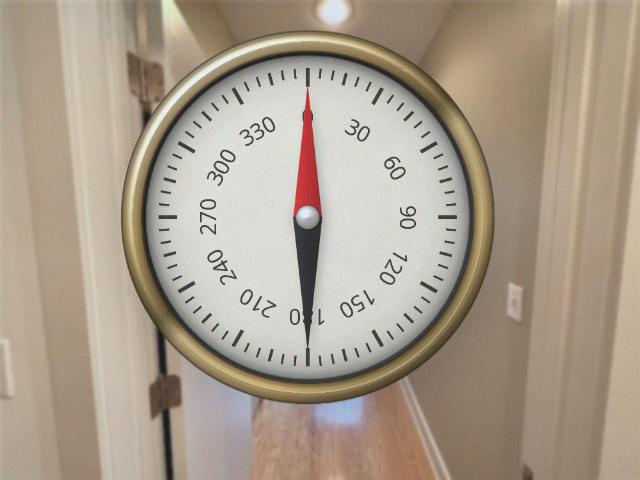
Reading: 0 °
